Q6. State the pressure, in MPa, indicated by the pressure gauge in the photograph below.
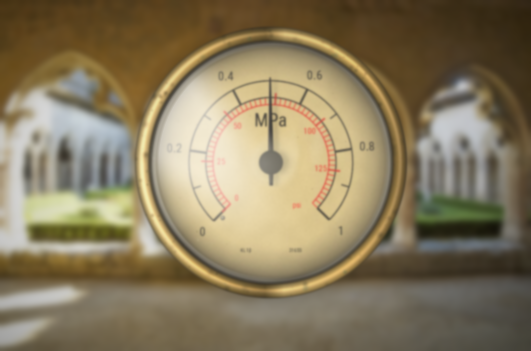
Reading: 0.5 MPa
